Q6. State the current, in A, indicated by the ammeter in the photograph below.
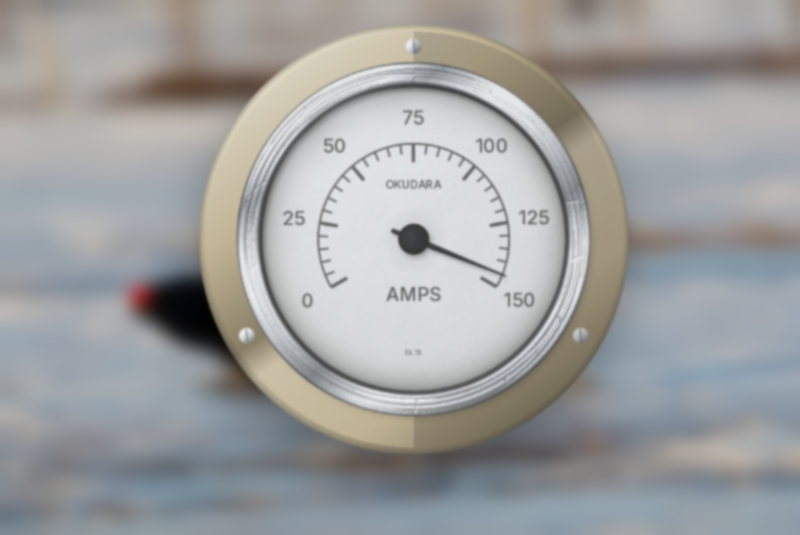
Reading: 145 A
